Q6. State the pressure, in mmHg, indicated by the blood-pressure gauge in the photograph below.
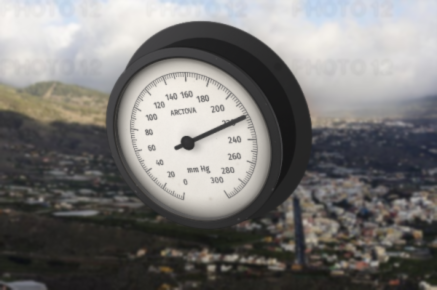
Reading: 220 mmHg
